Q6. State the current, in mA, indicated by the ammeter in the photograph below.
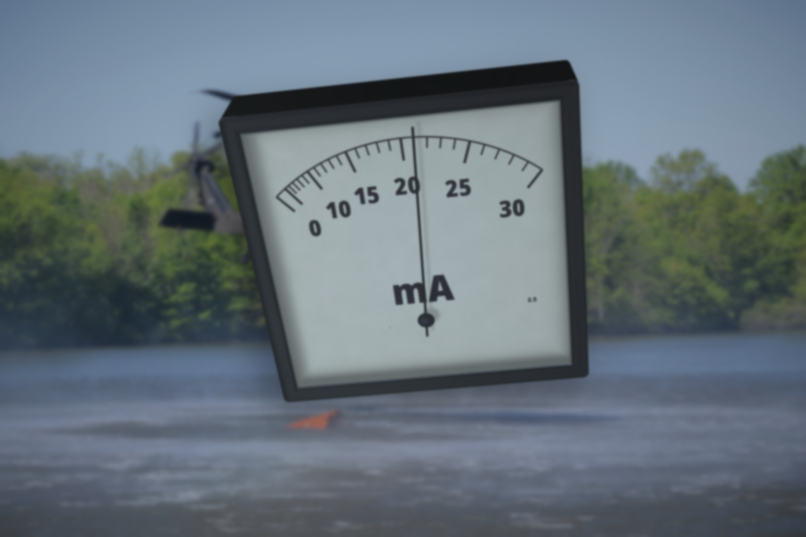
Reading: 21 mA
